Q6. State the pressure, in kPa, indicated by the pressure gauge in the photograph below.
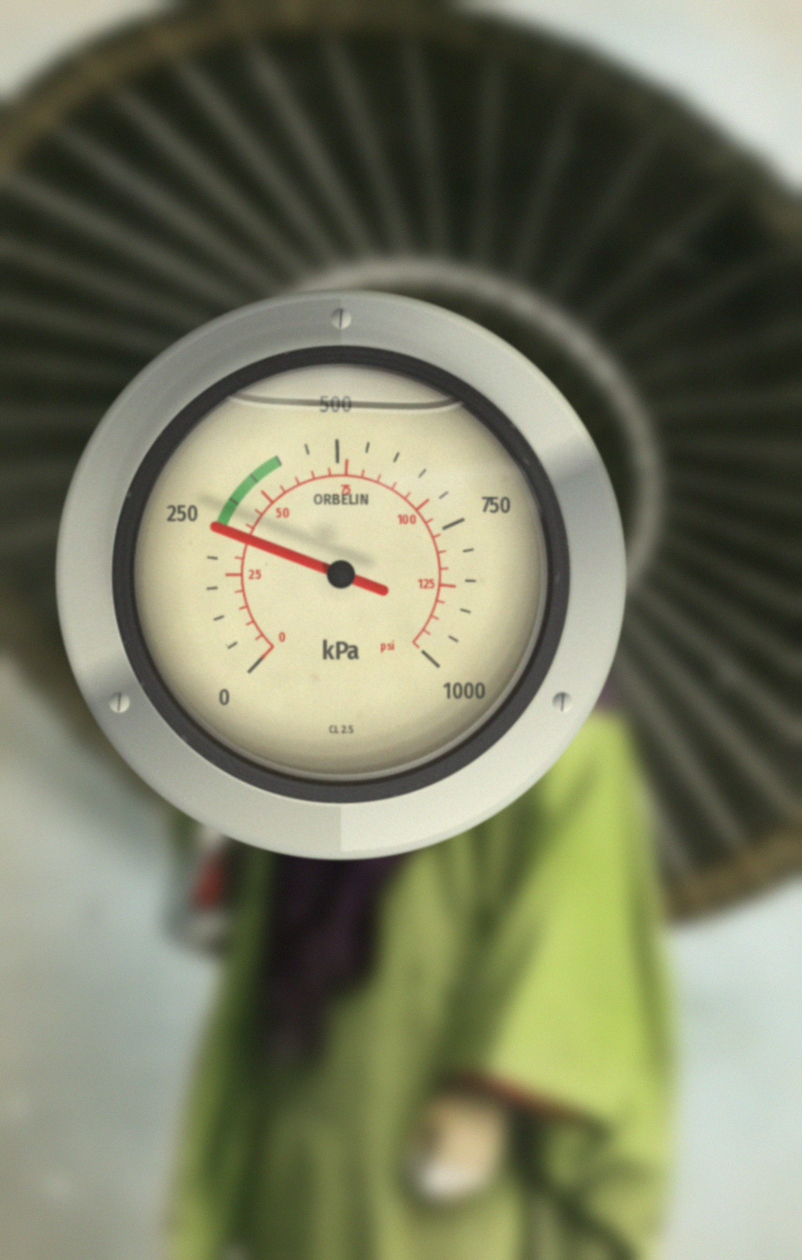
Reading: 250 kPa
